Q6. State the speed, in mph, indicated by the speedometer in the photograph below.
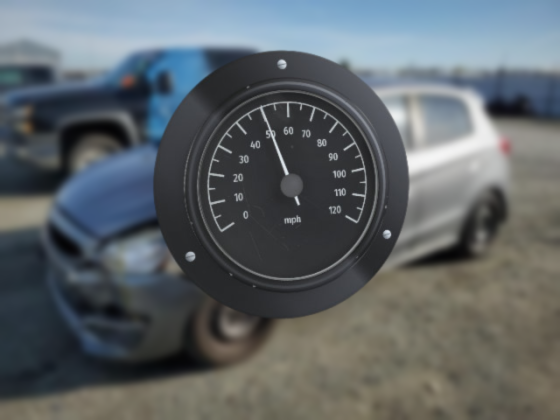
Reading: 50 mph
